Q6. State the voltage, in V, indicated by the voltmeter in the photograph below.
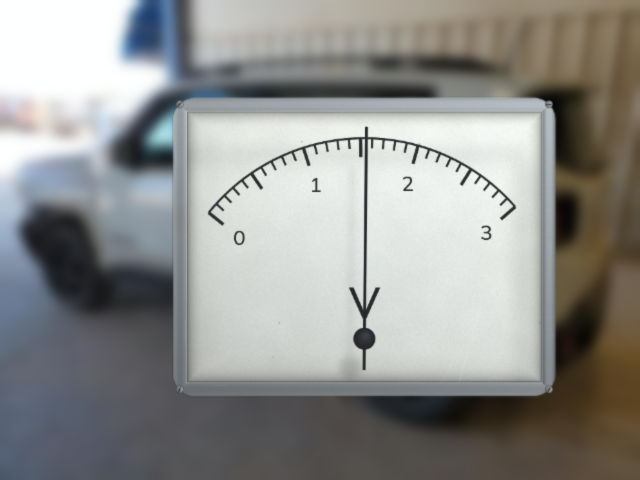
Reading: 1.55 V
